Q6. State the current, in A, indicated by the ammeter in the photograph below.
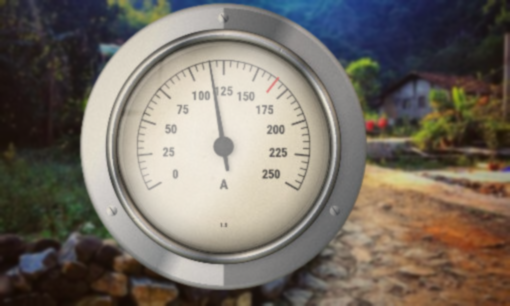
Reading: 115 A
